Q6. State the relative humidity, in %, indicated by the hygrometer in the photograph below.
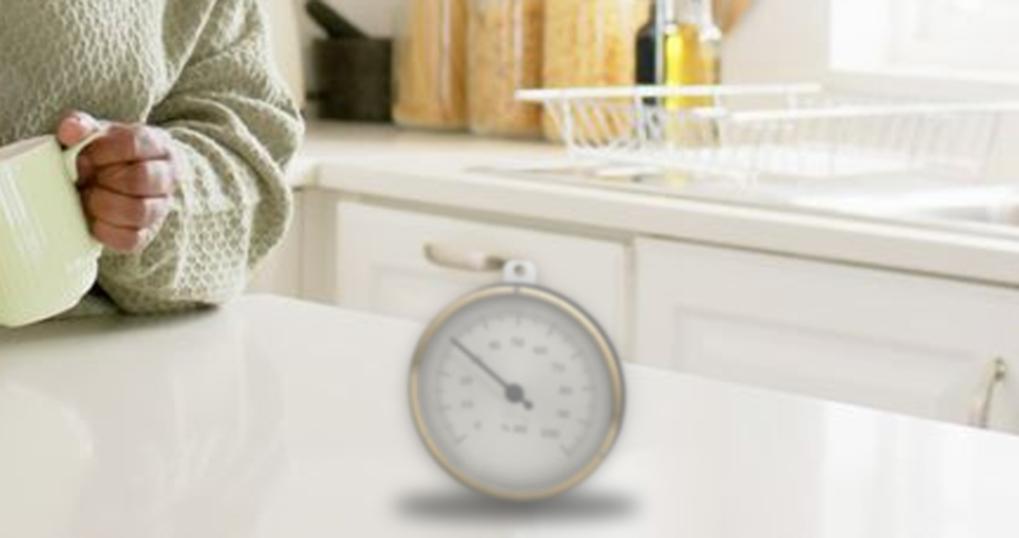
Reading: 30 %
